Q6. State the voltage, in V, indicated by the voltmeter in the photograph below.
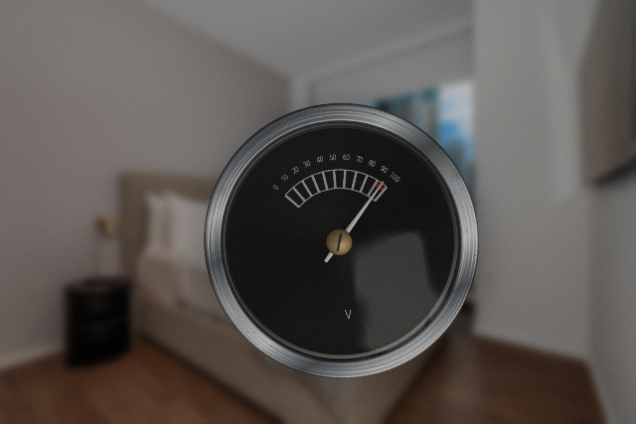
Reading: 95 V
